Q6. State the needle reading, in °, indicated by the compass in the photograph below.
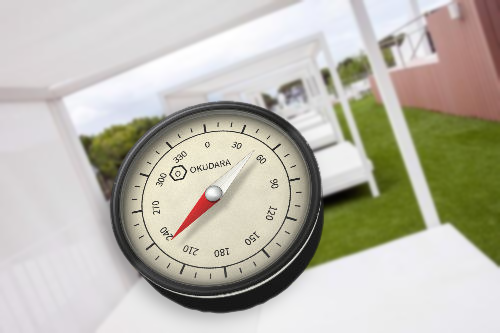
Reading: 230 °
